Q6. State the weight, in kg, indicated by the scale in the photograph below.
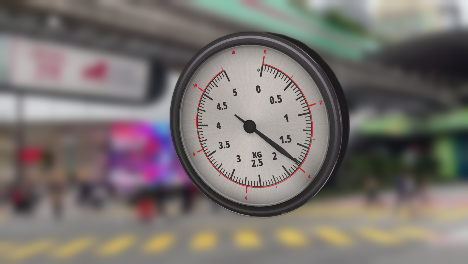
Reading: 1.75 kg
